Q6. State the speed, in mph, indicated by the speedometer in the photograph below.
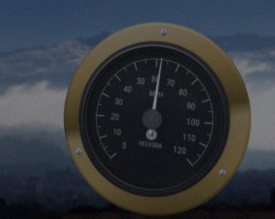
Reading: 62.5 mph
